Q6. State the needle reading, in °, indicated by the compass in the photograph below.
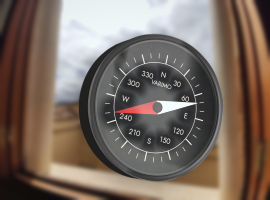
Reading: 250 °
